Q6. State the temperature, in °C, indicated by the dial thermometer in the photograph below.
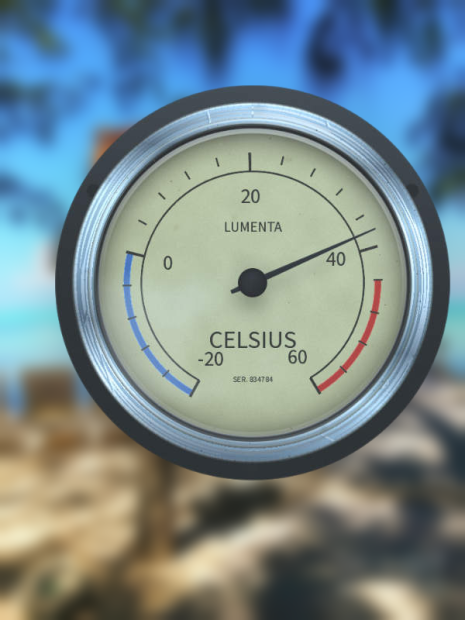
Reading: 38 °C
